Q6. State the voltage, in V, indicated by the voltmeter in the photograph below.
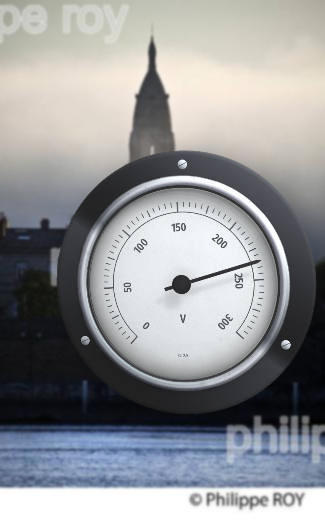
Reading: 235 V
